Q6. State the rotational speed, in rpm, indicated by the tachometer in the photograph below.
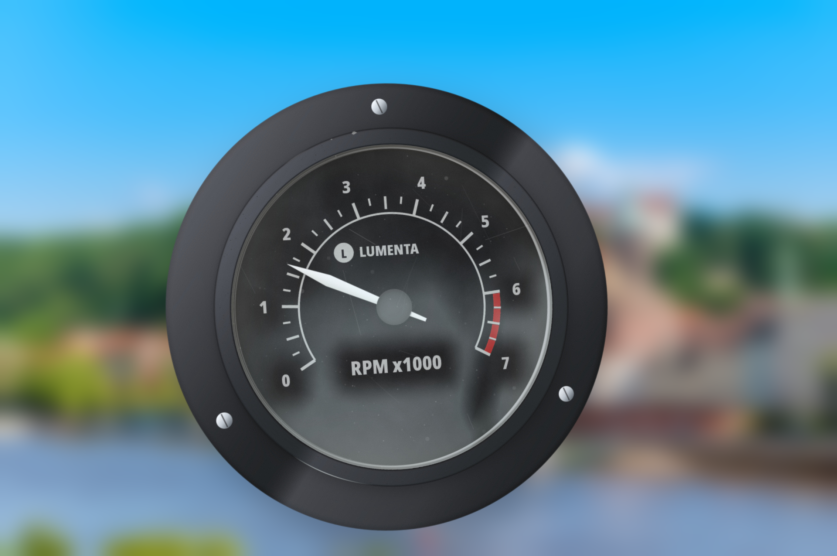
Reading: 1625 rpm
